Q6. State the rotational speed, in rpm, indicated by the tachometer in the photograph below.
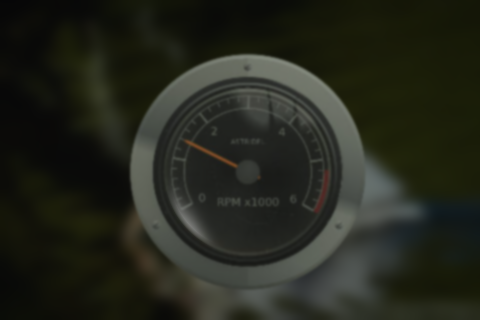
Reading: 1400 rpm
